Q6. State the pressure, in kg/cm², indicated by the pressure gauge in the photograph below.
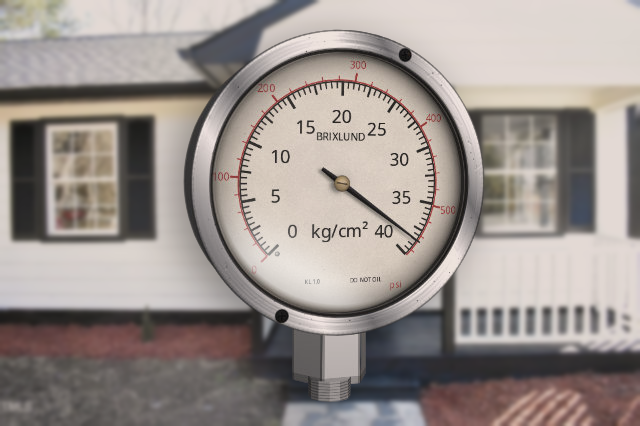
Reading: 38.5 kg/cm²
